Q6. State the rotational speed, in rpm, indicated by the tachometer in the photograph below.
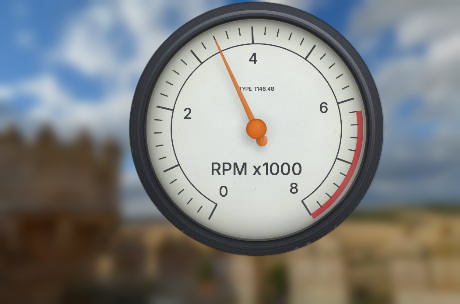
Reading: 3400 rpm
